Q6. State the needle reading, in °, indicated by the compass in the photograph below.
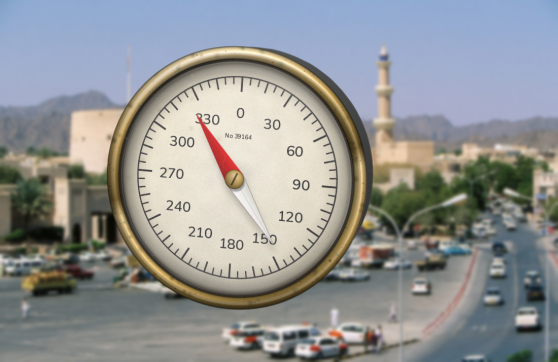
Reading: 325 °
